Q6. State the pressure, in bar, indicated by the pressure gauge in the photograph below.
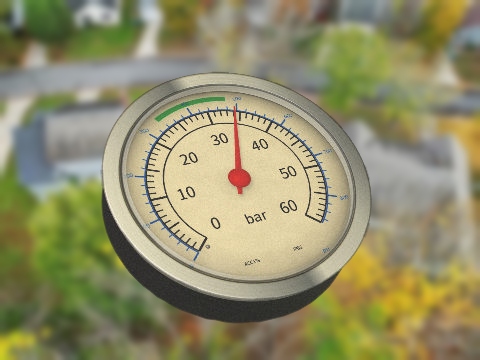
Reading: 34 bar
